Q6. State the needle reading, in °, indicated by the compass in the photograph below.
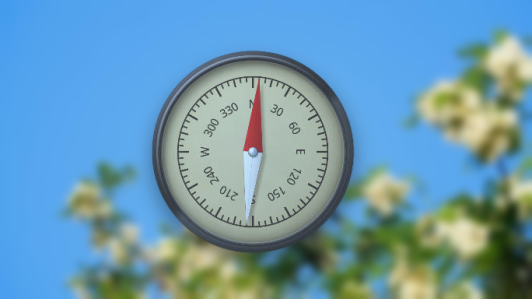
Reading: 5 °
